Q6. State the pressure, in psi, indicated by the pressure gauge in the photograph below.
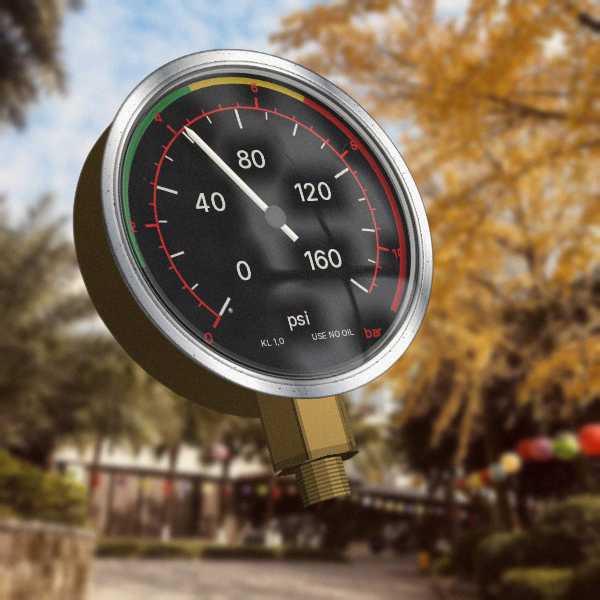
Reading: 60 psi
